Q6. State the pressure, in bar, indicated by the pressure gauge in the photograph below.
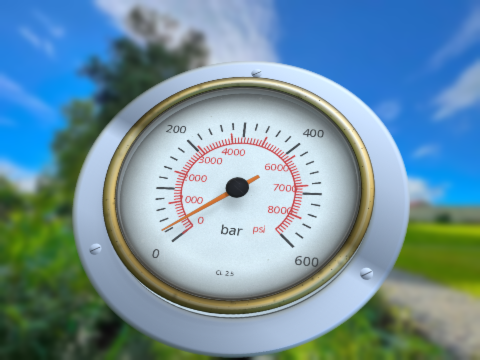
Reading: 20 bar
